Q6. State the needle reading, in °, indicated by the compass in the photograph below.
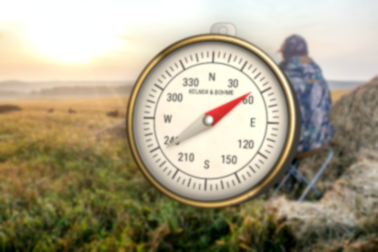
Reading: 55 °
